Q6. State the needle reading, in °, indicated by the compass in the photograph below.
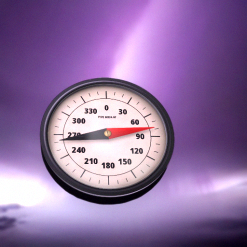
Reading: 80 °
